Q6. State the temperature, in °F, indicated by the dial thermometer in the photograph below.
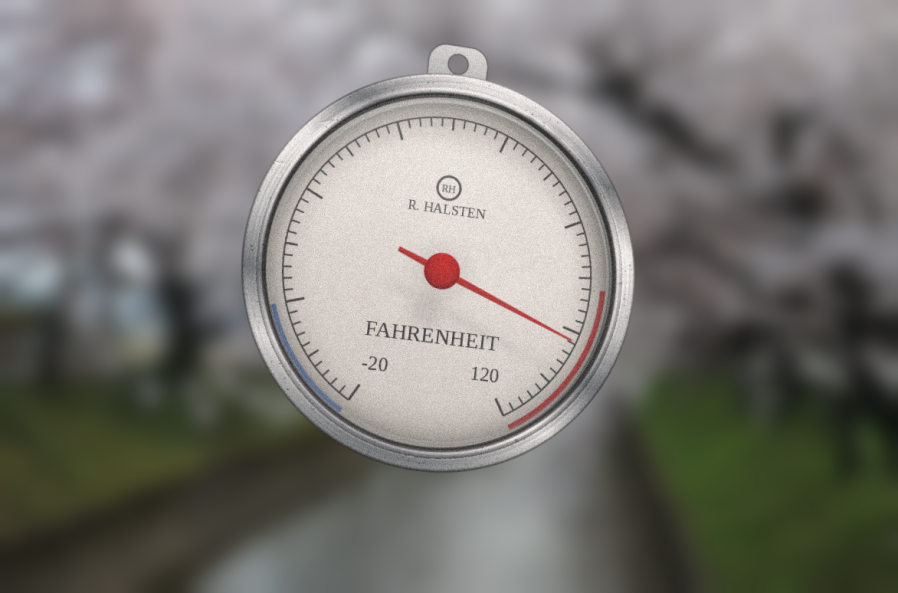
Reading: 102 °F
